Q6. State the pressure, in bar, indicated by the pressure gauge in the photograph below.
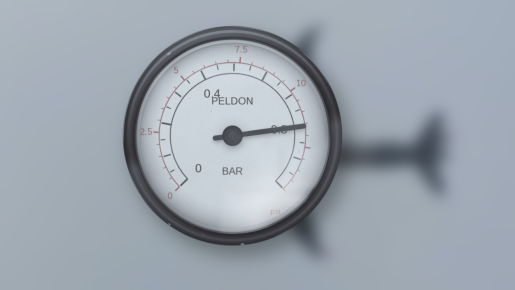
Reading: 0.8 bar
